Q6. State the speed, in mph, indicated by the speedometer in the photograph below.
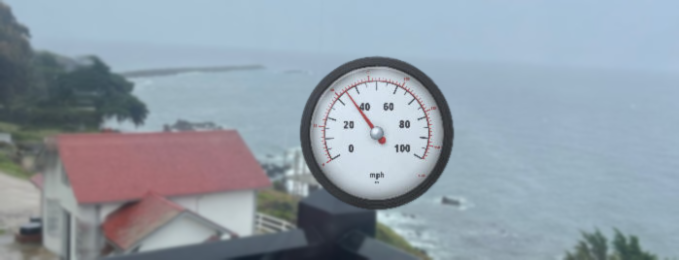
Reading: 35 mph
